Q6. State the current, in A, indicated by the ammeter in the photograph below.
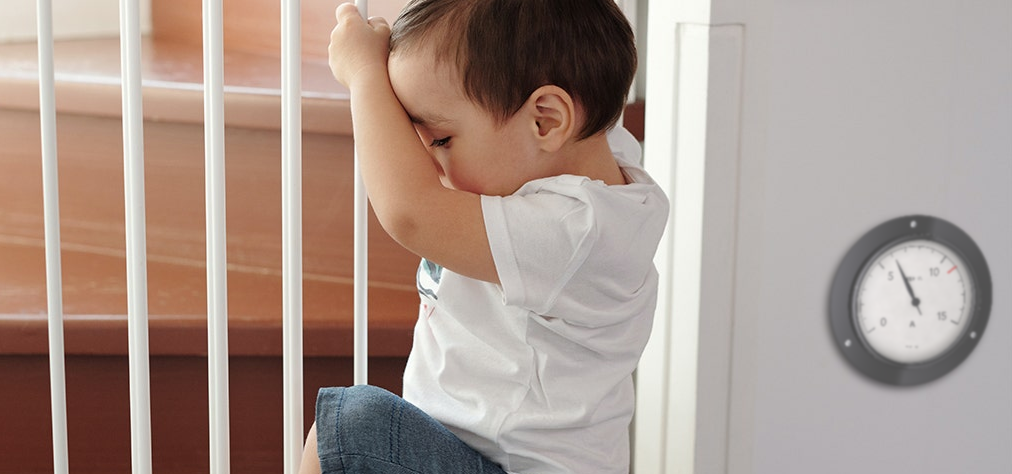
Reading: 6 A
